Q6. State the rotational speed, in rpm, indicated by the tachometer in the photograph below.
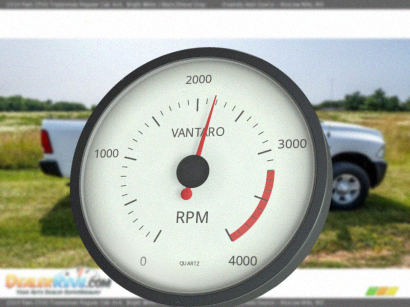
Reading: 2200 rpm
